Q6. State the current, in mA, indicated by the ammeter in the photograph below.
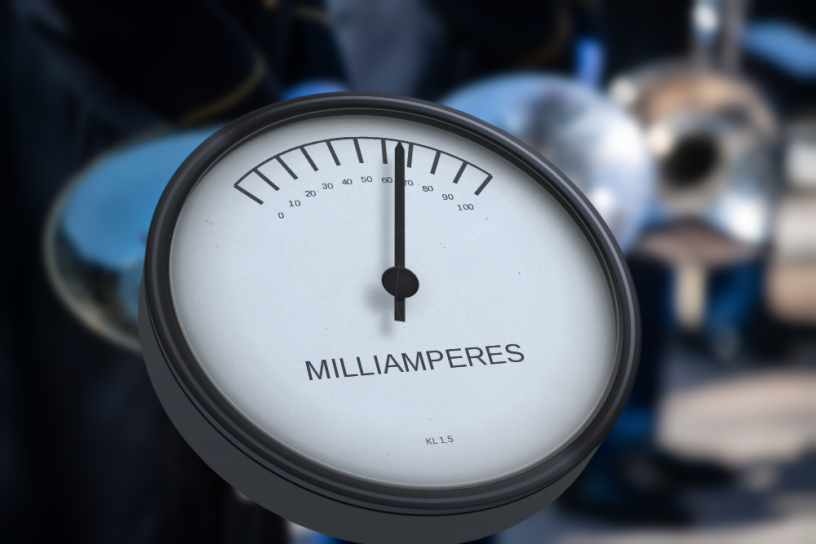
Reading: 65 mA
